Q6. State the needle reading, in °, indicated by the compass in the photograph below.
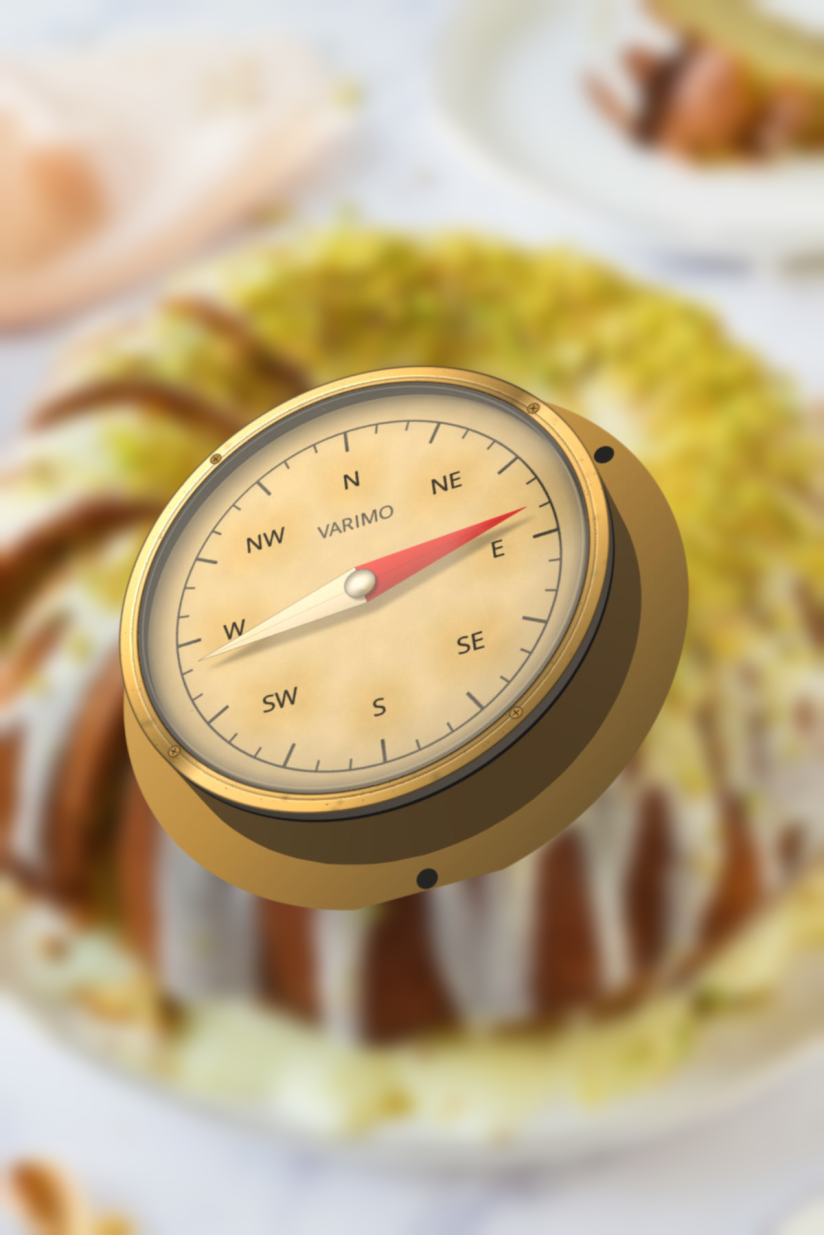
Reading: 80 °
